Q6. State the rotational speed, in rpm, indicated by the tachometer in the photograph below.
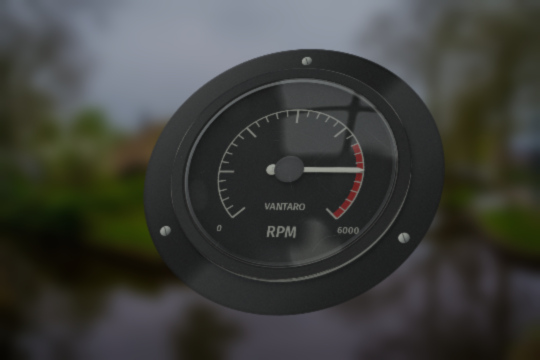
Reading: 5000 rpm
